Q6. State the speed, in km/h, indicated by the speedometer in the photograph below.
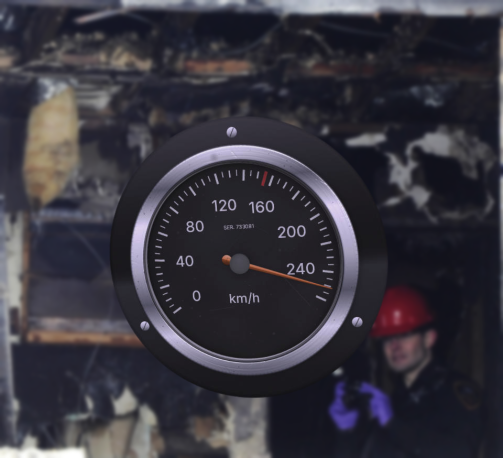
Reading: 250 km/h
